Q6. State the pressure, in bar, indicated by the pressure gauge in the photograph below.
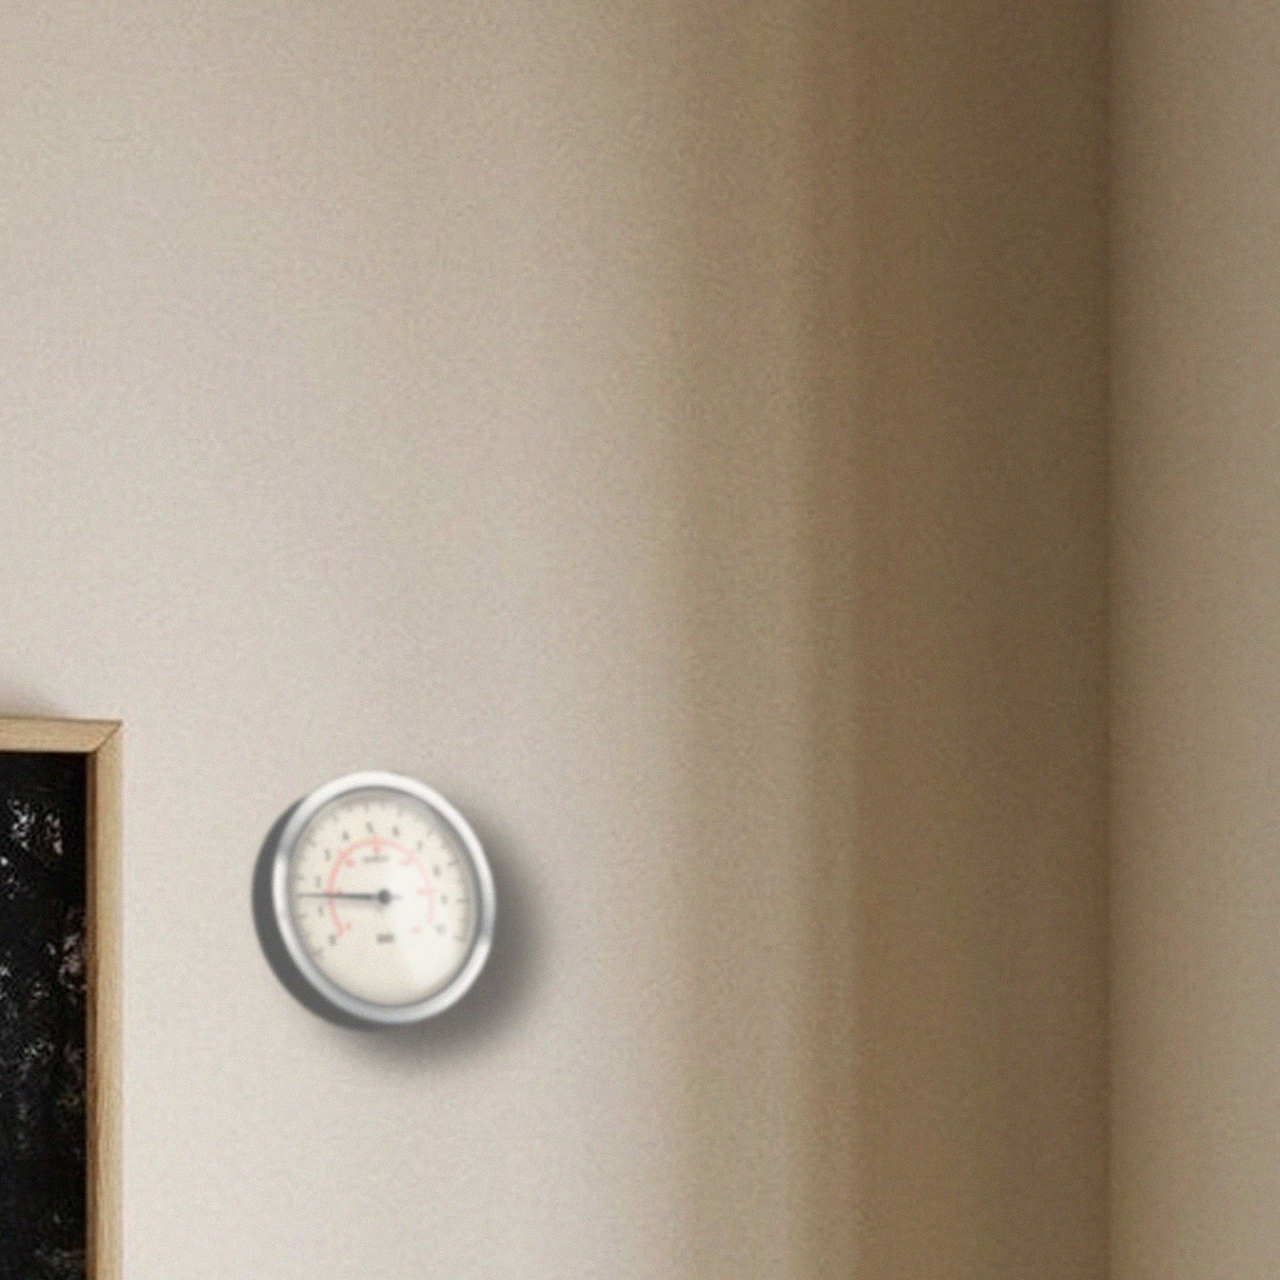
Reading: 1.5 bar
